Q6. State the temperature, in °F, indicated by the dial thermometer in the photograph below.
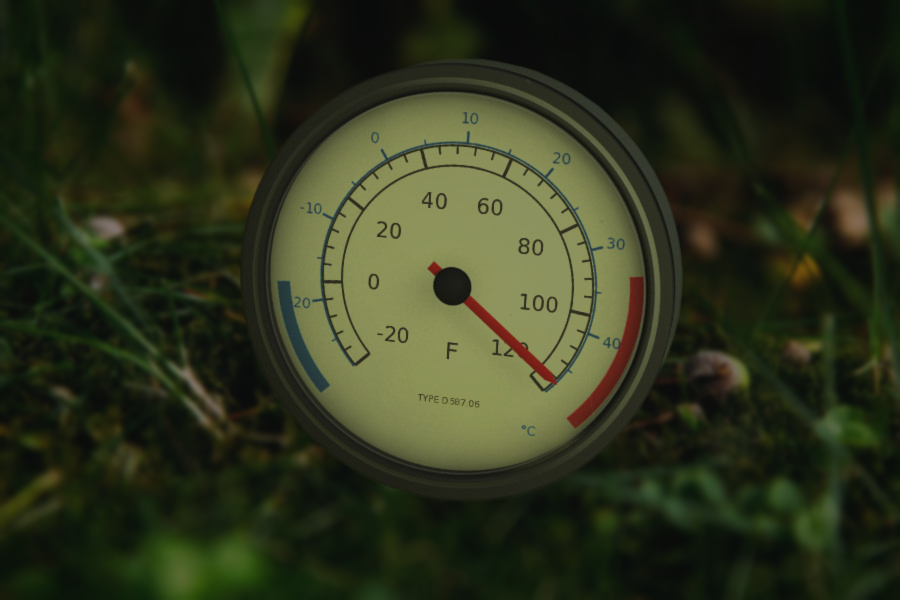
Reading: 116 °F
